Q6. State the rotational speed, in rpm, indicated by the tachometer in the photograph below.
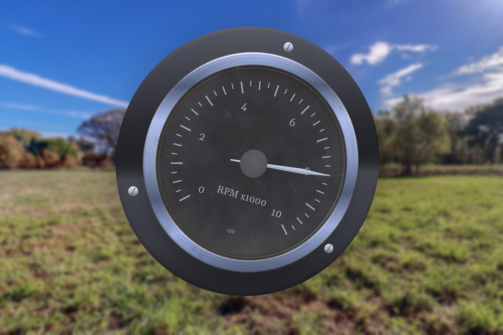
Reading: 8000 rpm
